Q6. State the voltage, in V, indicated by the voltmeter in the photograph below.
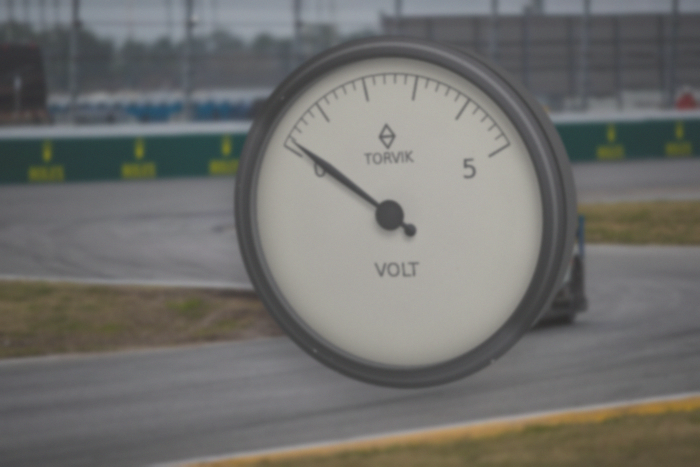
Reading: 0.2 V
